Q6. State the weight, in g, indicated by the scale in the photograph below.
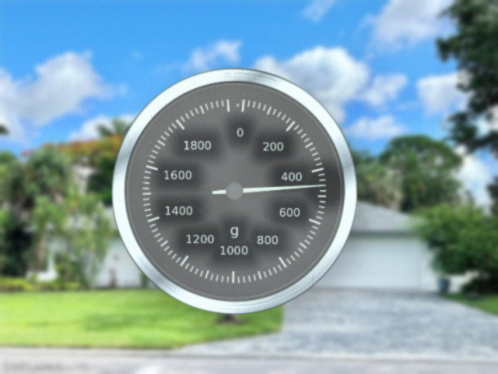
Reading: 460 g
